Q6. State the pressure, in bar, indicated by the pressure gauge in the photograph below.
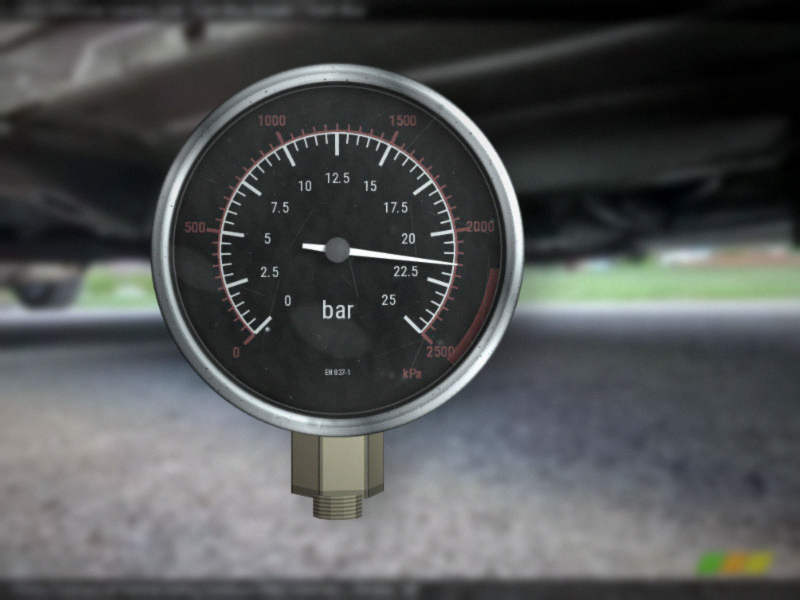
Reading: 21.5 bar
